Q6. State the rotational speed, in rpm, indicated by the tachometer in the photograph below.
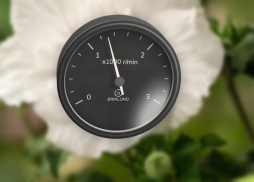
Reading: 1300 rpm
